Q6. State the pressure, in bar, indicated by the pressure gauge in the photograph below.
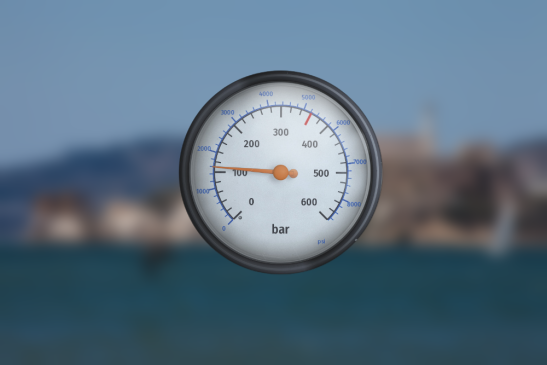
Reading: 110 bar
